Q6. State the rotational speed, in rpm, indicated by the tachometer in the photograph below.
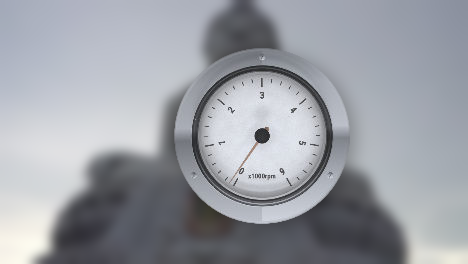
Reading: 100 rpm
